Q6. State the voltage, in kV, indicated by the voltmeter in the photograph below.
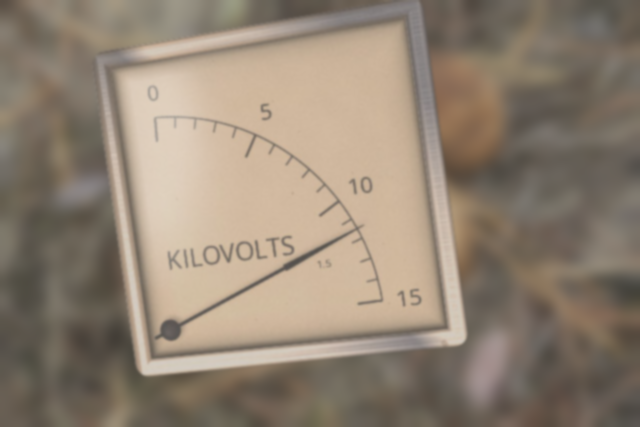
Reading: 11.5 kV
